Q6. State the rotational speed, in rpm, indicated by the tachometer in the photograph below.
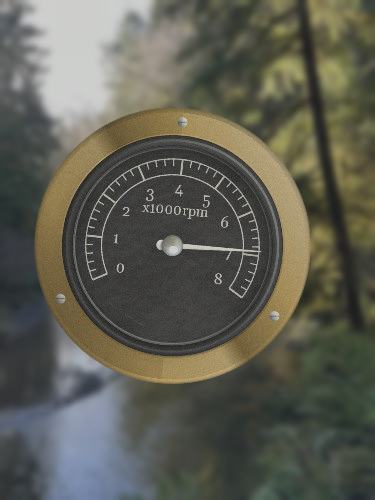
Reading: 6900 rpm
